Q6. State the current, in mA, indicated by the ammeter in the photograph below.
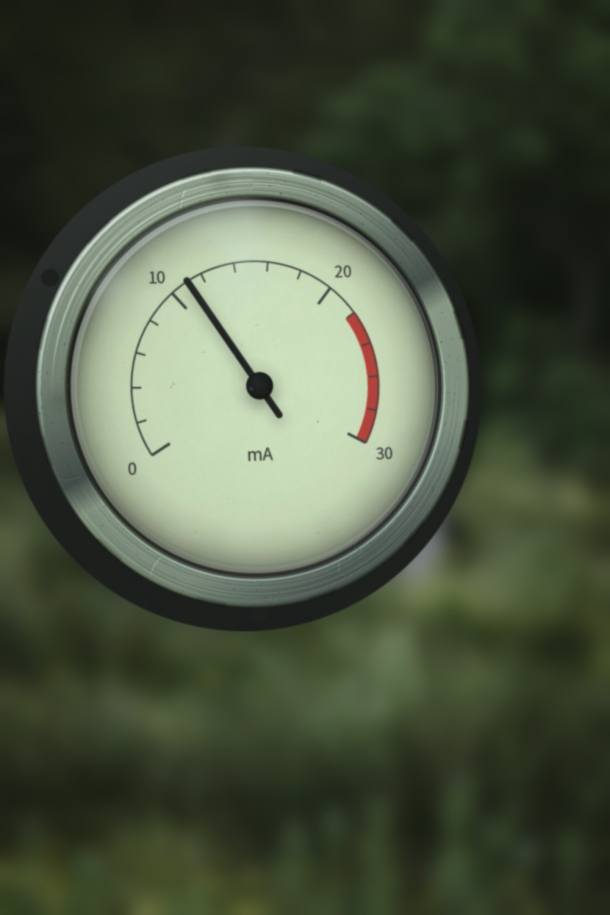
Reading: 11 mA
